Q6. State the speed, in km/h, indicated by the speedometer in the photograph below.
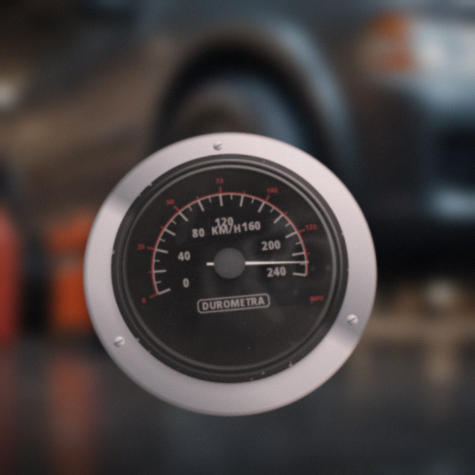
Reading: 230 km/h
